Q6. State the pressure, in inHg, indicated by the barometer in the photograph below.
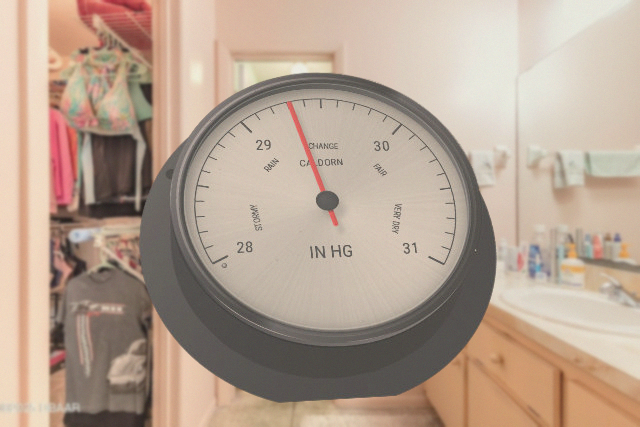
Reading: 29.3 inHg
